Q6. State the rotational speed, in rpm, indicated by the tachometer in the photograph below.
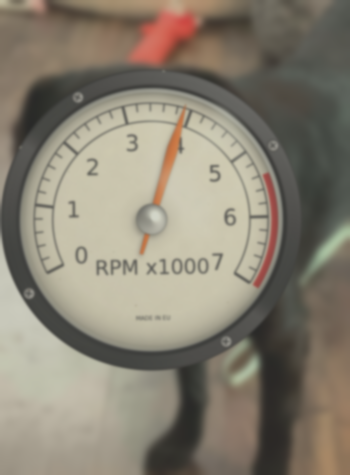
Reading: 3900 rpm
